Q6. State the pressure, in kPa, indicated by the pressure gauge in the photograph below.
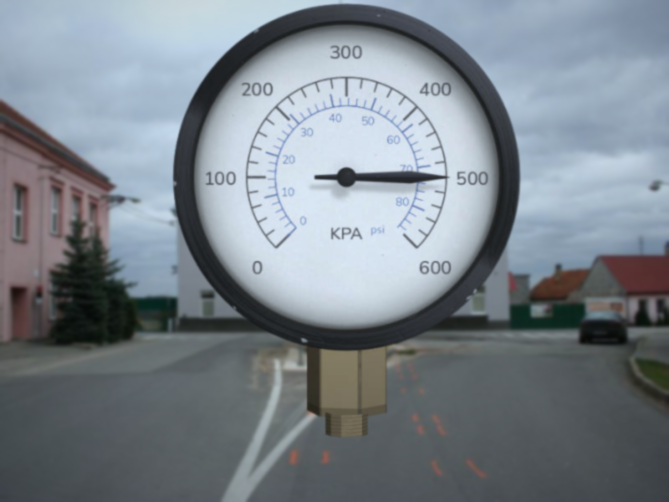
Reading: 500 kPa
